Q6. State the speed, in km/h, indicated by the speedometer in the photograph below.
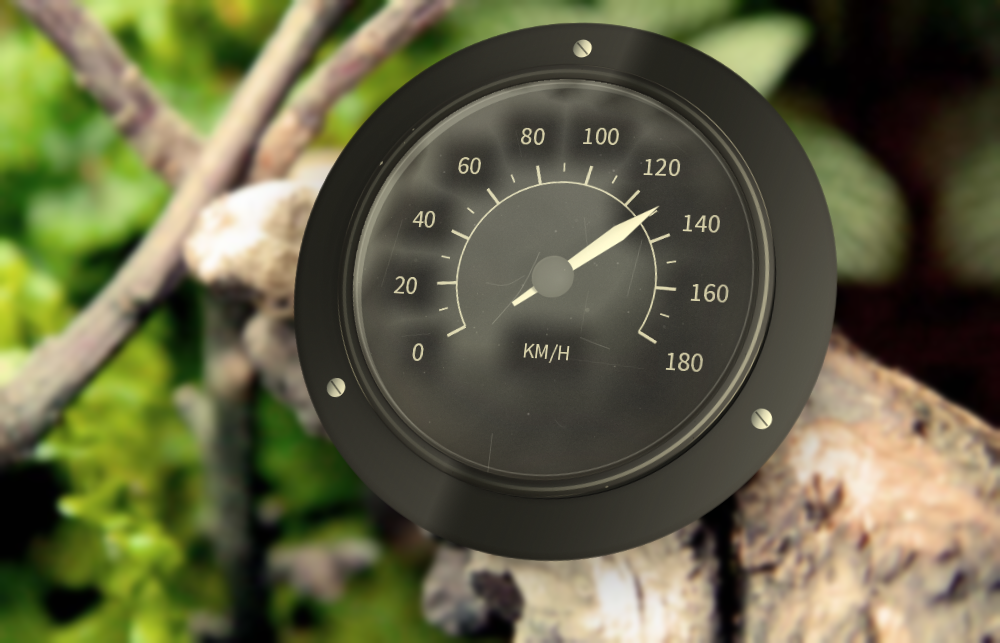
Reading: 130 km/h
